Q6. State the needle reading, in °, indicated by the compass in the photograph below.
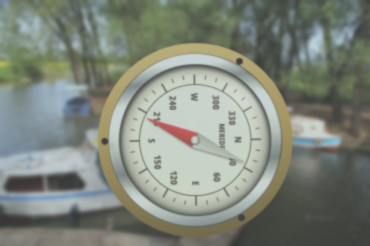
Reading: 205 °
